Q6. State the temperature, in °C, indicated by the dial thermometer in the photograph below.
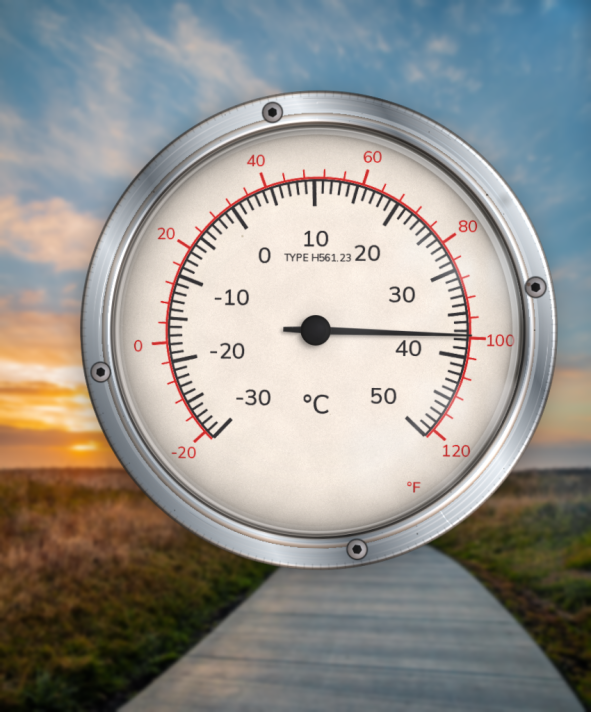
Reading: 37.5 °C
